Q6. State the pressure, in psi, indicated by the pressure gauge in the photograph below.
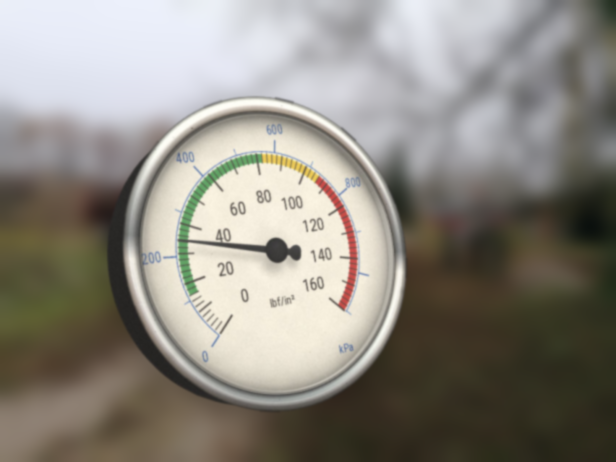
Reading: 34 psi
